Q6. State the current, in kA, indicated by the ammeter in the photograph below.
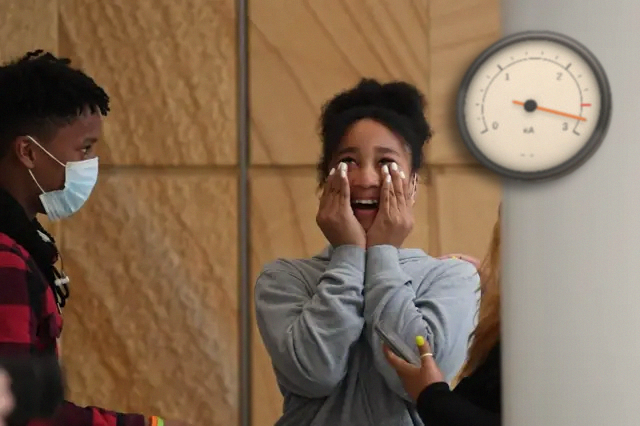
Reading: 2.8 kA
